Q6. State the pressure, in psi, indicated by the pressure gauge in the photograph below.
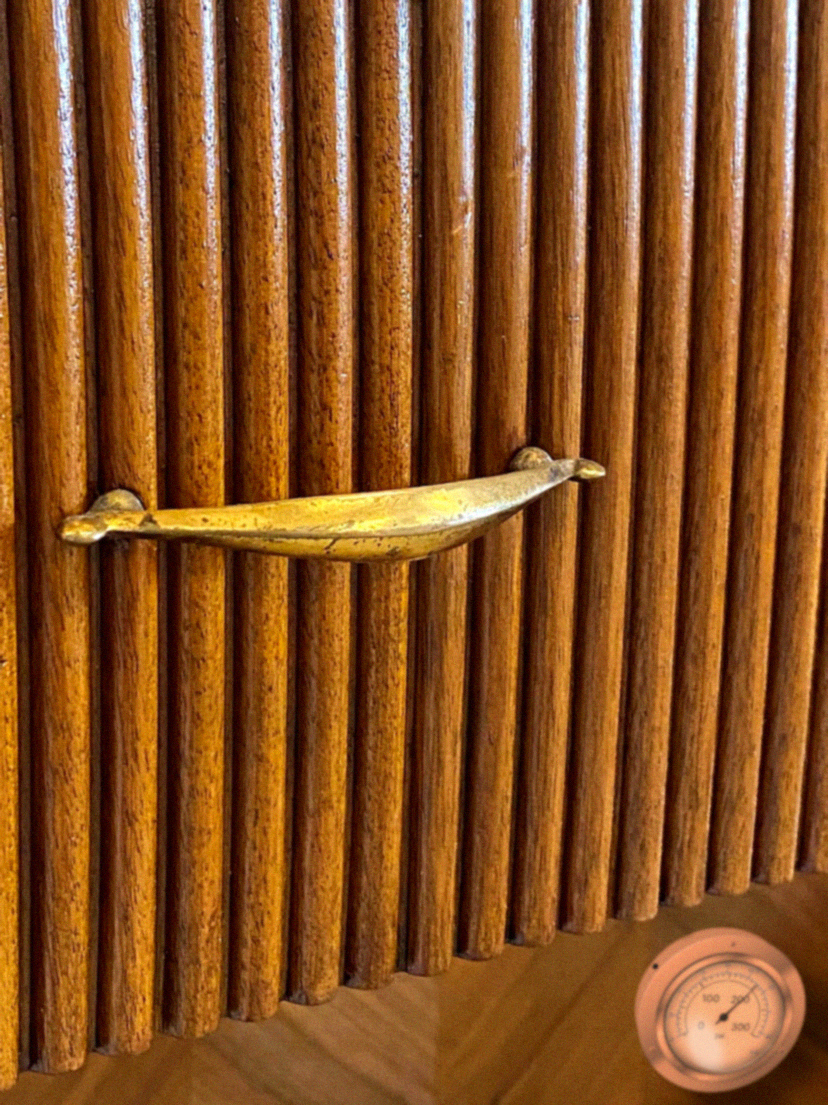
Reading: 200 psi
